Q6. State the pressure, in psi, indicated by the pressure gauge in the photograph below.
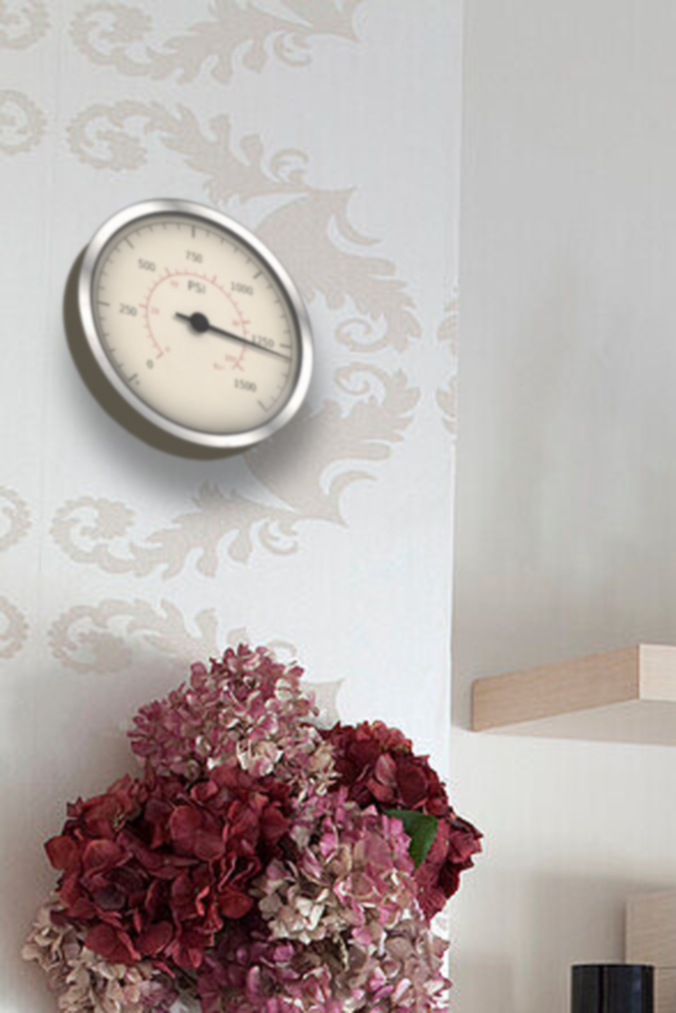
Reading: 1300 psi
